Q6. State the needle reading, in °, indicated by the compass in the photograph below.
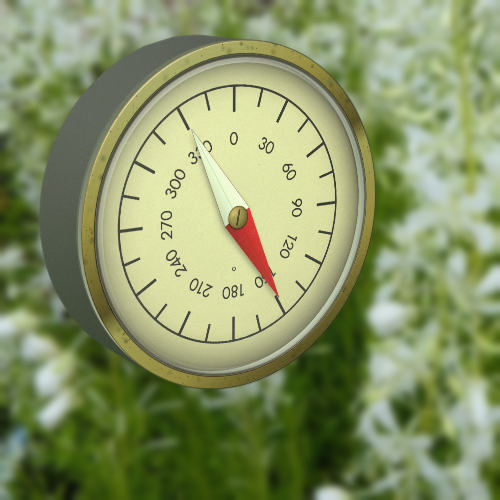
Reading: 150 °
